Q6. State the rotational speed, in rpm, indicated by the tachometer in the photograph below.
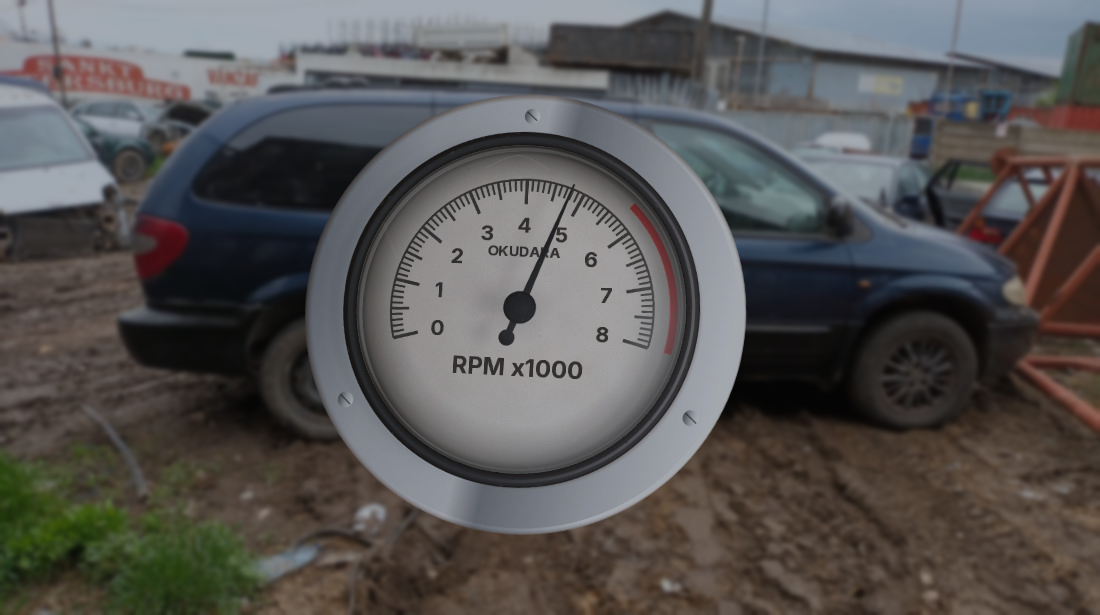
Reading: 4800 rpm
